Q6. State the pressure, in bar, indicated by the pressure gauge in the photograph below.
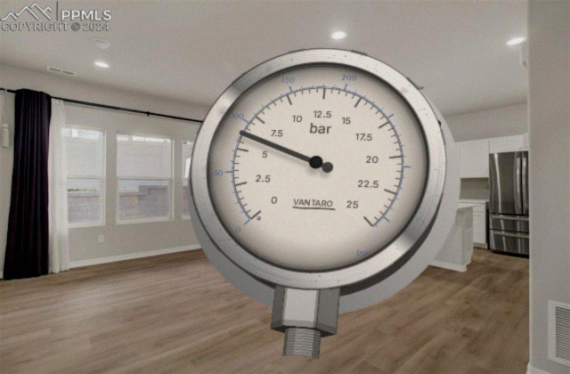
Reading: 6 bar
